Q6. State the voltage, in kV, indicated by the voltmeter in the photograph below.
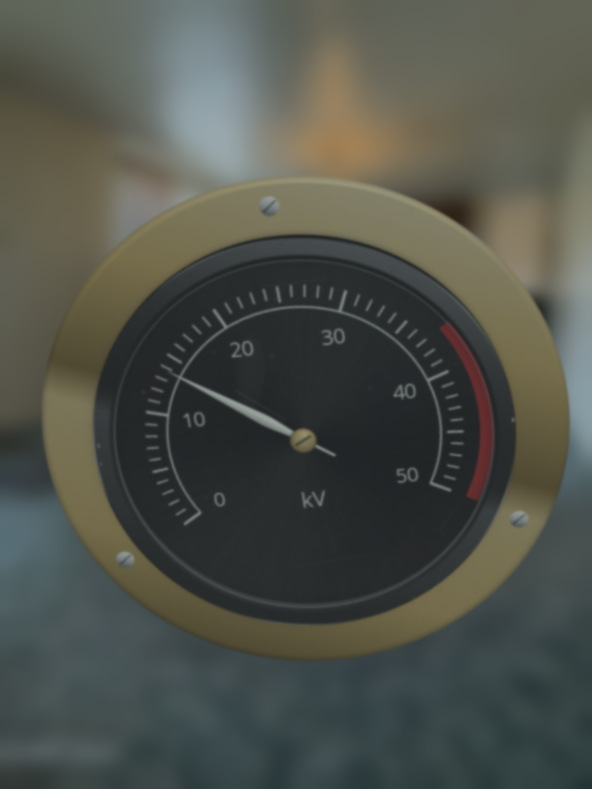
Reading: 14 kV
